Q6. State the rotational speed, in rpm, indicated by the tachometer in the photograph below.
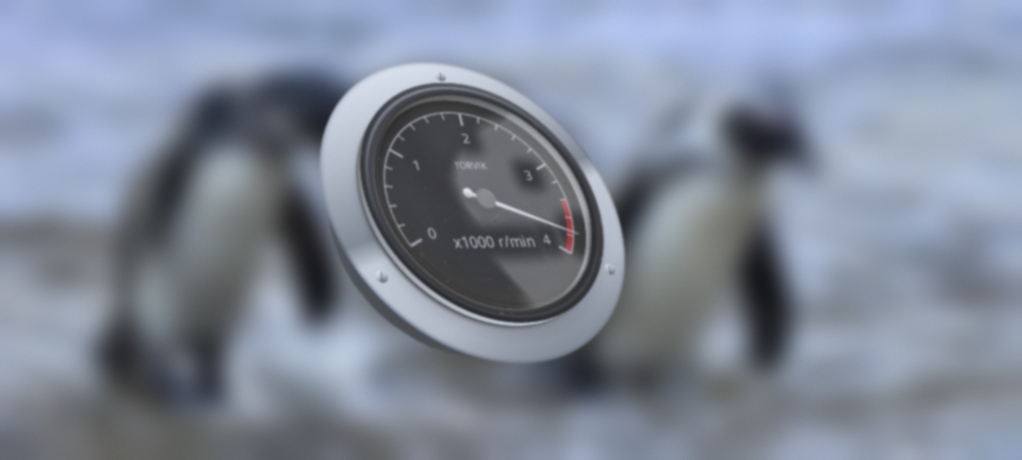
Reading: 3800 rpm
